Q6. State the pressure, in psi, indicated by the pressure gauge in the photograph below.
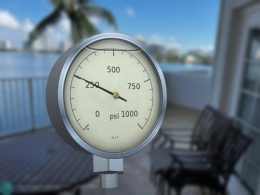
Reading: 250 psi
